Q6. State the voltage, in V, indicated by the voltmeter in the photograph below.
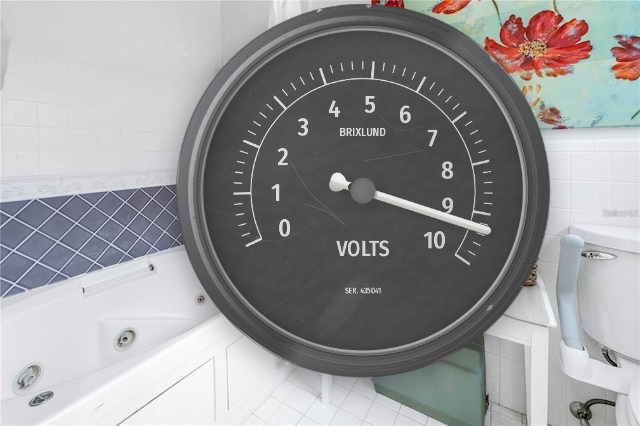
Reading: 9.3 V
